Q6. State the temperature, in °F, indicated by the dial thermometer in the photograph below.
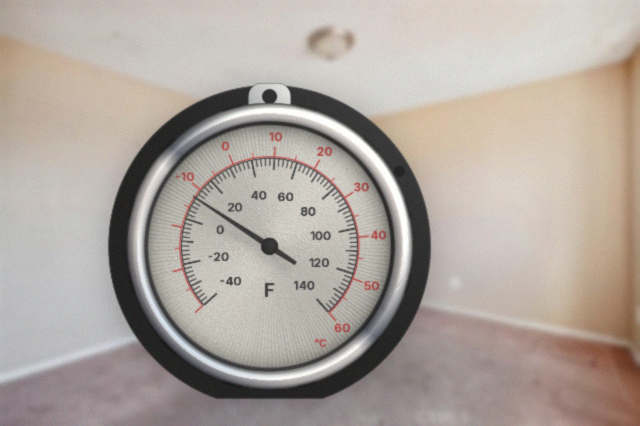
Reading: 10 °F
